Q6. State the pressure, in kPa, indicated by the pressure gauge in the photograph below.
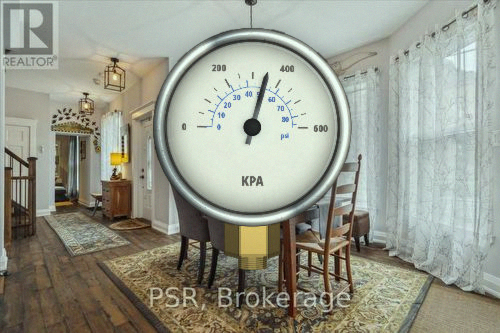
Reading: 350 kPa
